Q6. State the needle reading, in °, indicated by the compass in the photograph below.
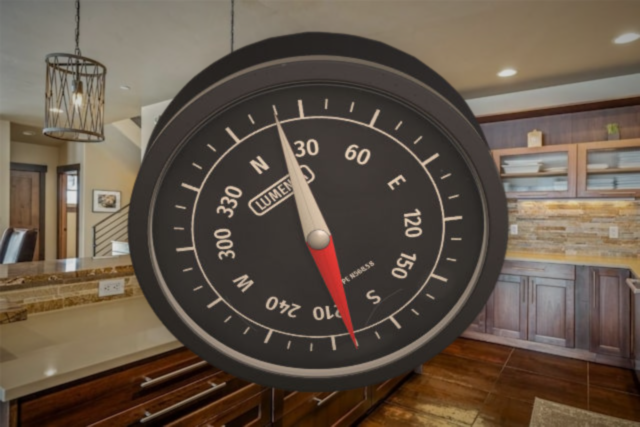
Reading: 200 °
